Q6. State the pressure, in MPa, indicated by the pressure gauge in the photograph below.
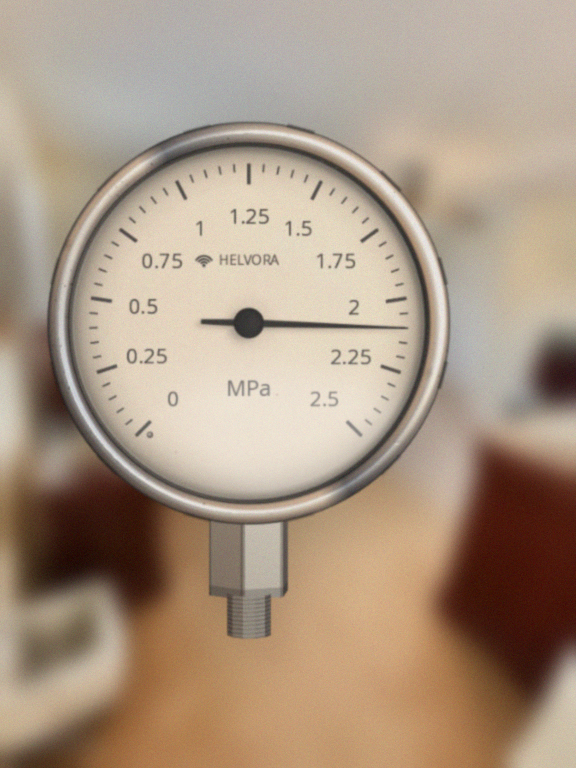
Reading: 2.1 MPa
